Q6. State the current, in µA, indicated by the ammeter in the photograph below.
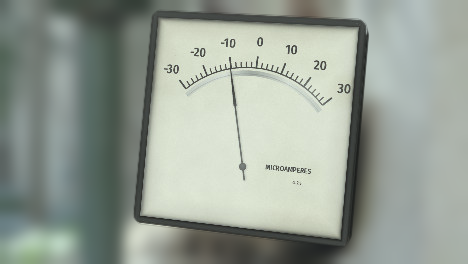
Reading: -10 µA
